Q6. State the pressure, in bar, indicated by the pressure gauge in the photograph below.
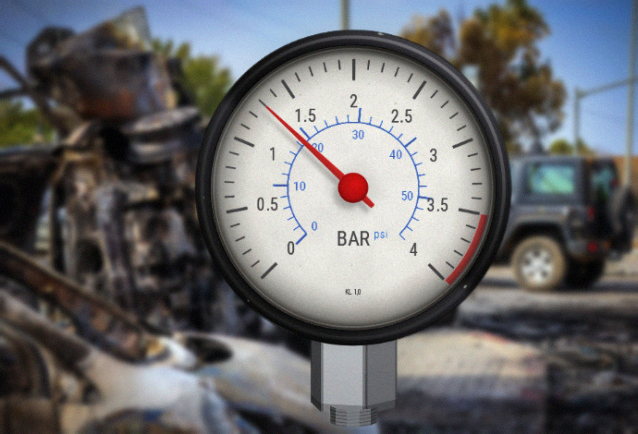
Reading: 1.3 bar
